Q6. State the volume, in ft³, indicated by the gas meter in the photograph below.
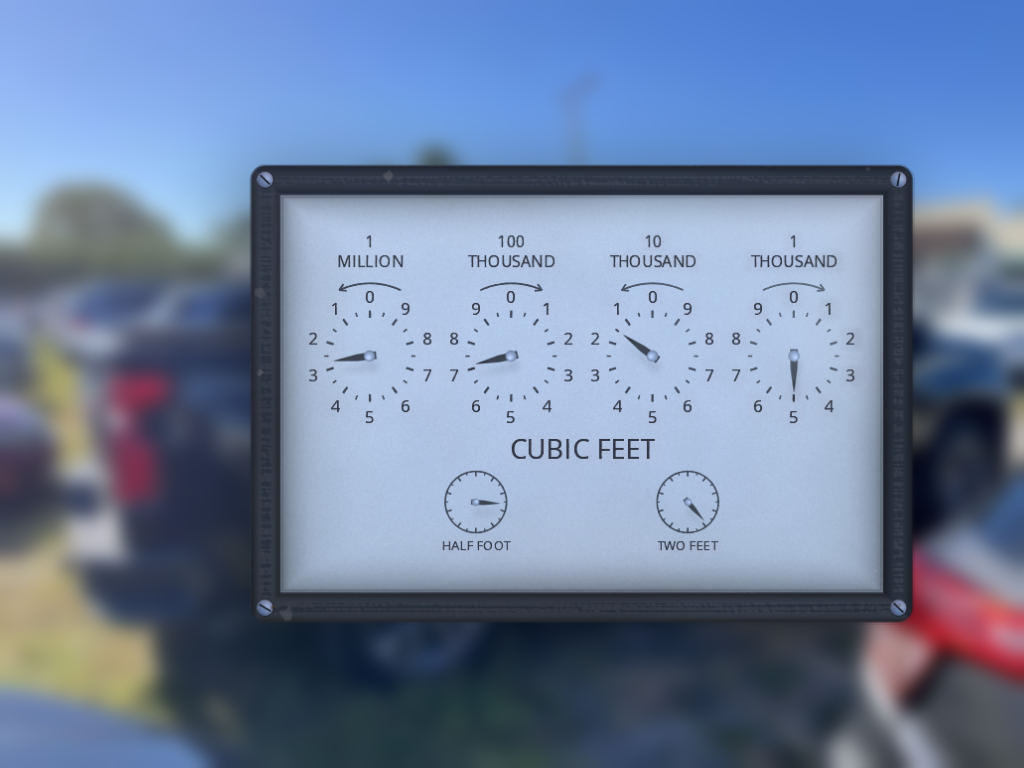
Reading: 271500 ft³
